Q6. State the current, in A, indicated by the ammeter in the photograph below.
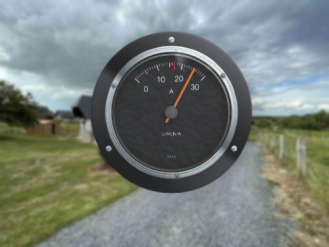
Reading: 25 A
